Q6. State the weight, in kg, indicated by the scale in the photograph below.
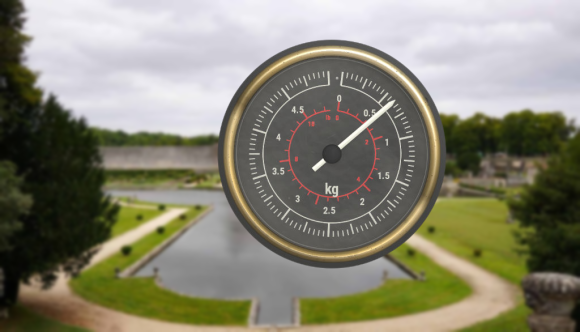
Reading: 0.6 kg
